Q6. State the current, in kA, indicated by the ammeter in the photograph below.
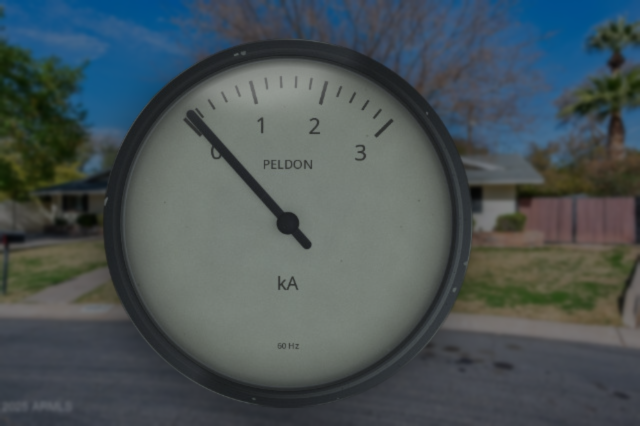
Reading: 0.1 kA
